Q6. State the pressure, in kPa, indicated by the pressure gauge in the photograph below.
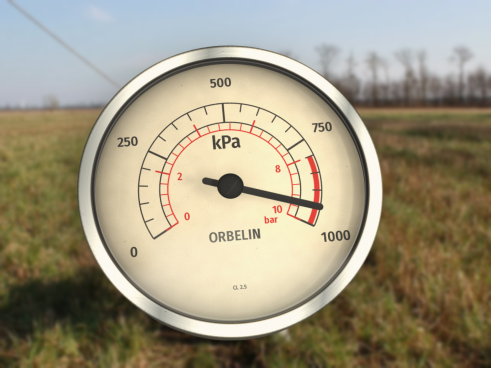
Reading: 950 kPa
